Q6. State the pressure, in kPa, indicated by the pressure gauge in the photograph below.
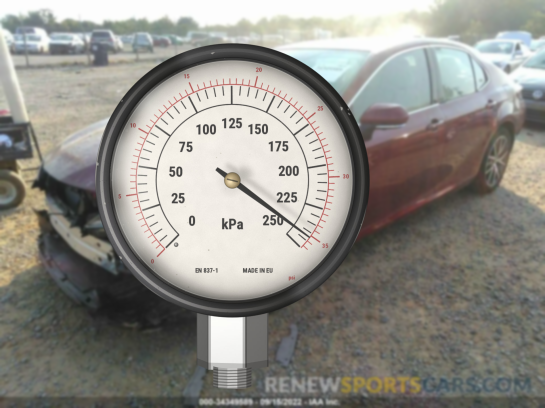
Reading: 242.5 kPa
